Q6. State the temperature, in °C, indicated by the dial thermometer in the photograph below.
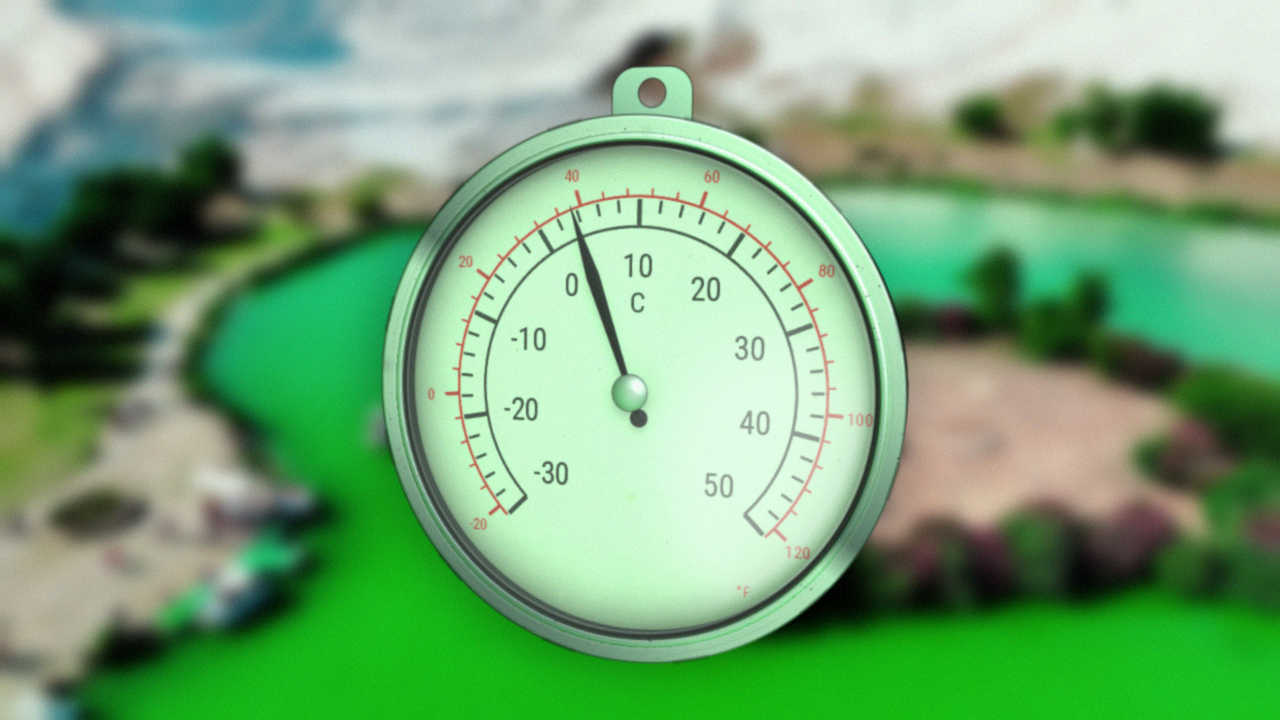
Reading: 4 °C
